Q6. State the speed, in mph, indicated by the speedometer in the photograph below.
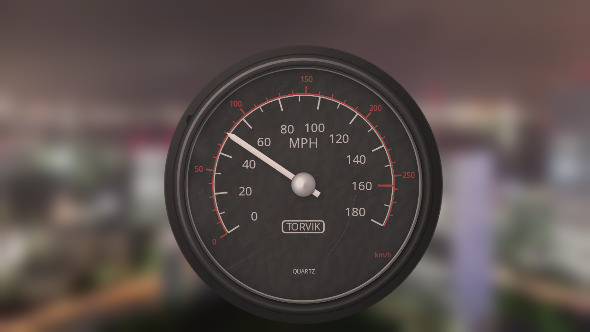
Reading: 50 mph
